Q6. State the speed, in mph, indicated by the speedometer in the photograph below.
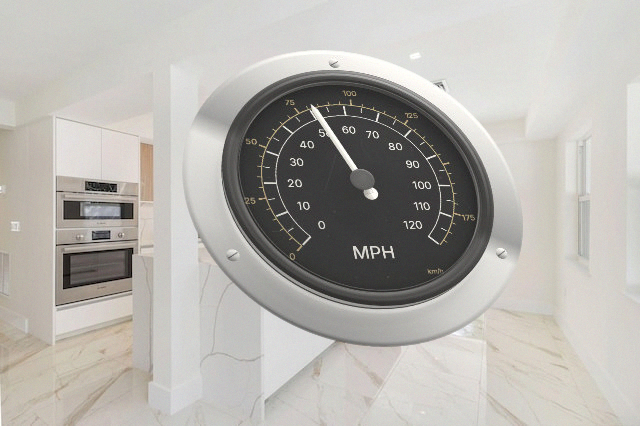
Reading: 50 mph
